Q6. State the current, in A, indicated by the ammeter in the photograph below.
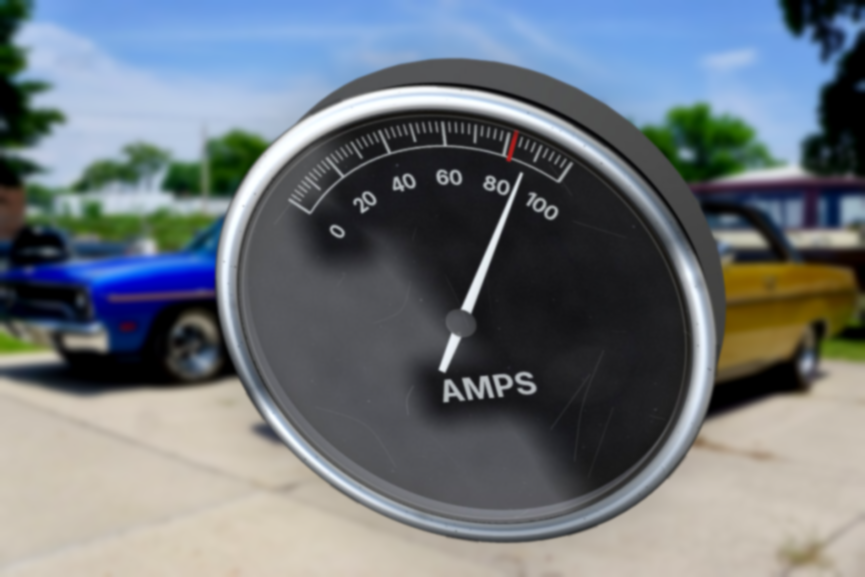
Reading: 88 A
